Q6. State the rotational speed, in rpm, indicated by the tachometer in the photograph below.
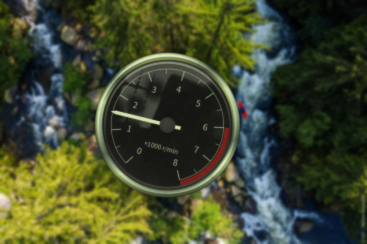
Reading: 1500 rpm
